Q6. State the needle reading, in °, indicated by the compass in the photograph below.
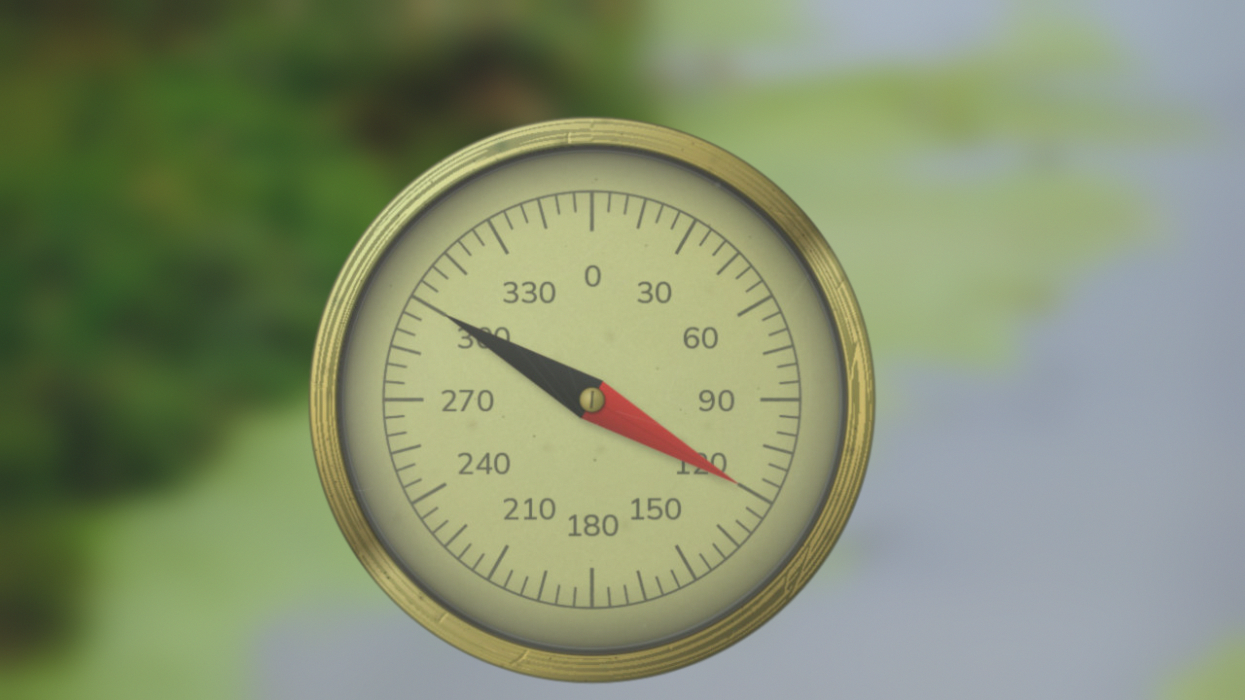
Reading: 120 °
